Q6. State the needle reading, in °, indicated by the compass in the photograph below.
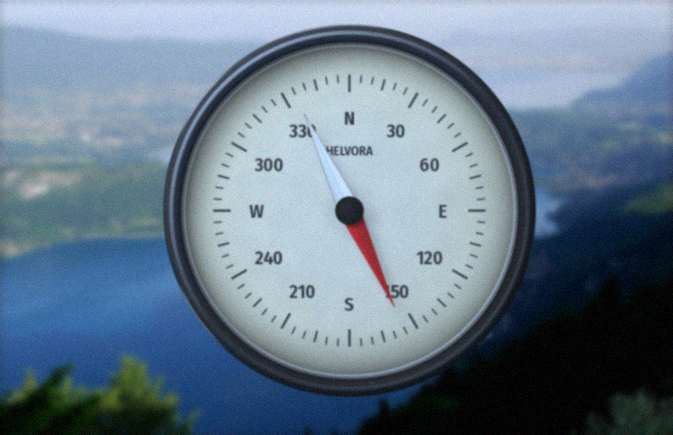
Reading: 155 °
